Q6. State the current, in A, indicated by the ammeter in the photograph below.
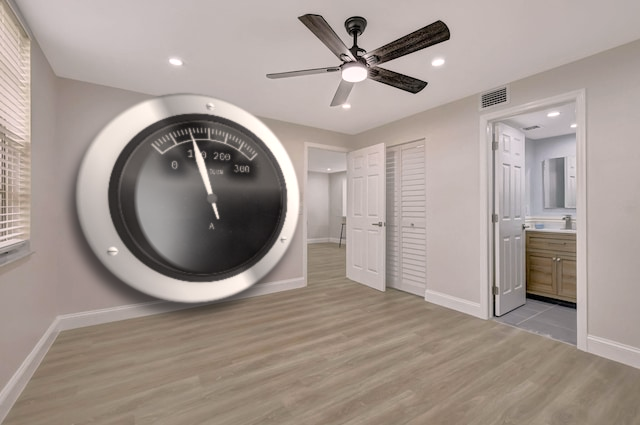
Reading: 100 A
